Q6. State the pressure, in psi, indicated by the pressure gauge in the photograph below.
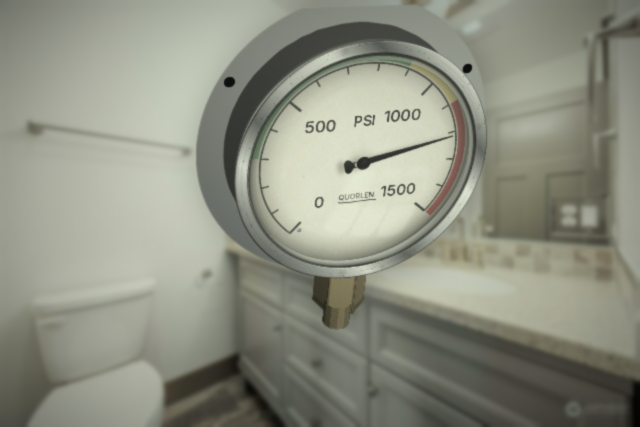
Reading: 1200 psi
